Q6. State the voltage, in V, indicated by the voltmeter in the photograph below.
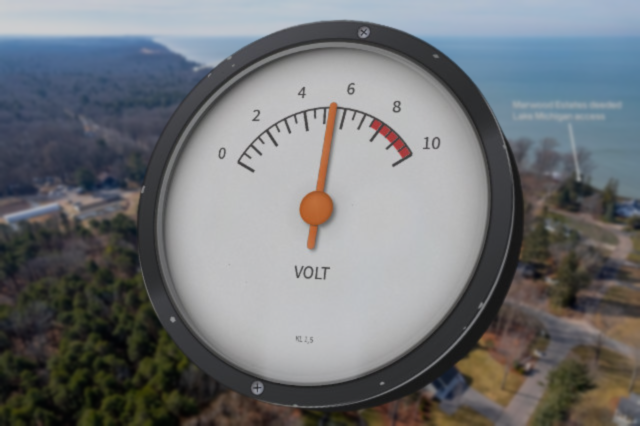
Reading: 5.5 V
